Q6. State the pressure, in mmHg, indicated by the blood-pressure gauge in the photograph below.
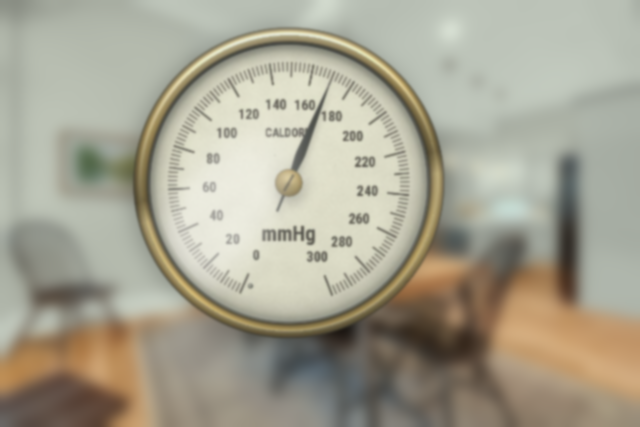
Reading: 170 mmHg
